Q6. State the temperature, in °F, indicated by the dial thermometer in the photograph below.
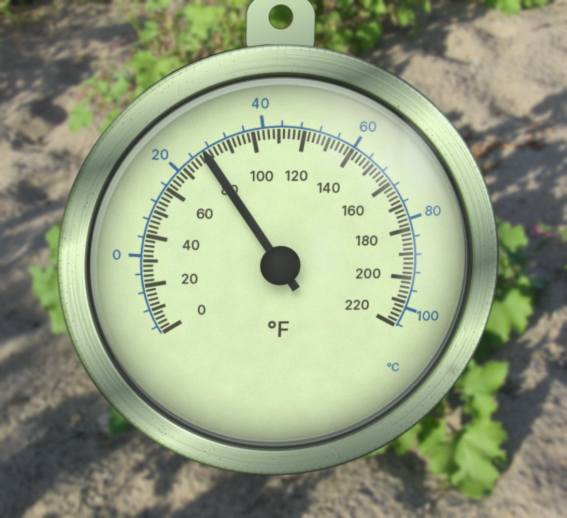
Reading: 80 °F
